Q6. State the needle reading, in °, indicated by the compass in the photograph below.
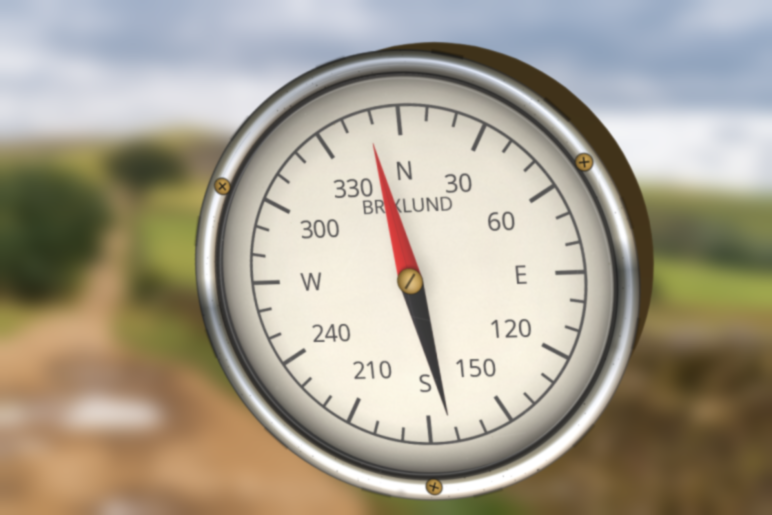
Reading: 350 °
